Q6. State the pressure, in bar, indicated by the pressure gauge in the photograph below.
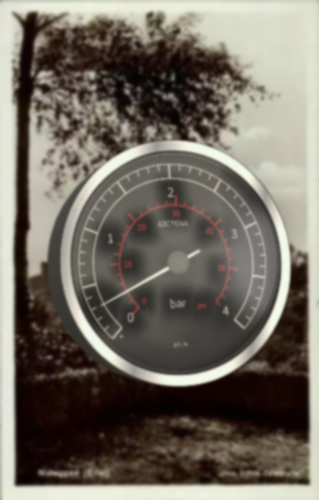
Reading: 0.3 bar
